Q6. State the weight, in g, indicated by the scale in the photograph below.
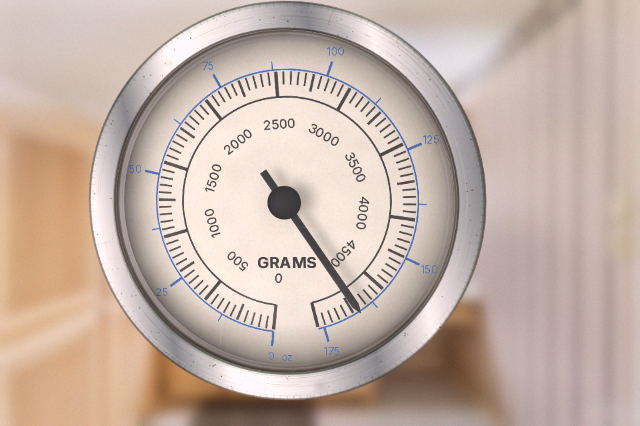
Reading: 4700 g
